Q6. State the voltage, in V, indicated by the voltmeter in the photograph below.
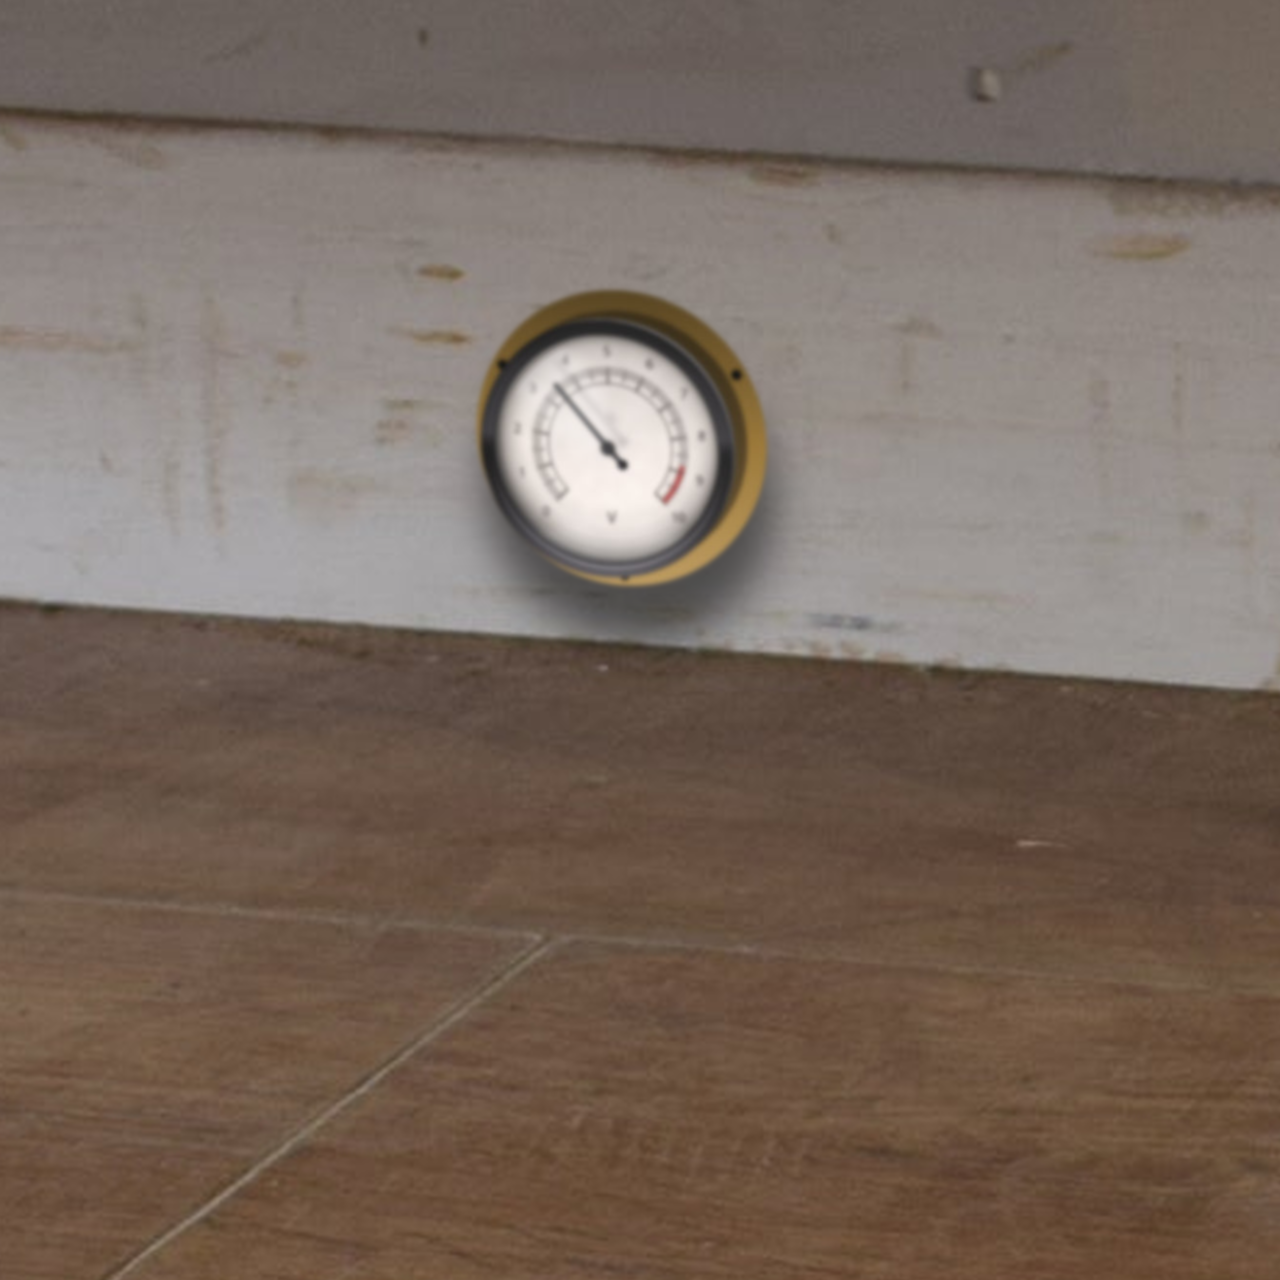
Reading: 3.5 V
